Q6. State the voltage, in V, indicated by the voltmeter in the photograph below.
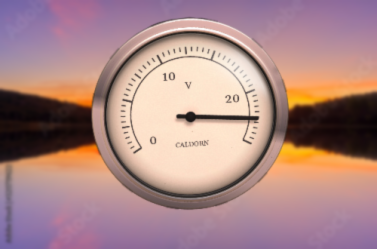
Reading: 22.5 V
